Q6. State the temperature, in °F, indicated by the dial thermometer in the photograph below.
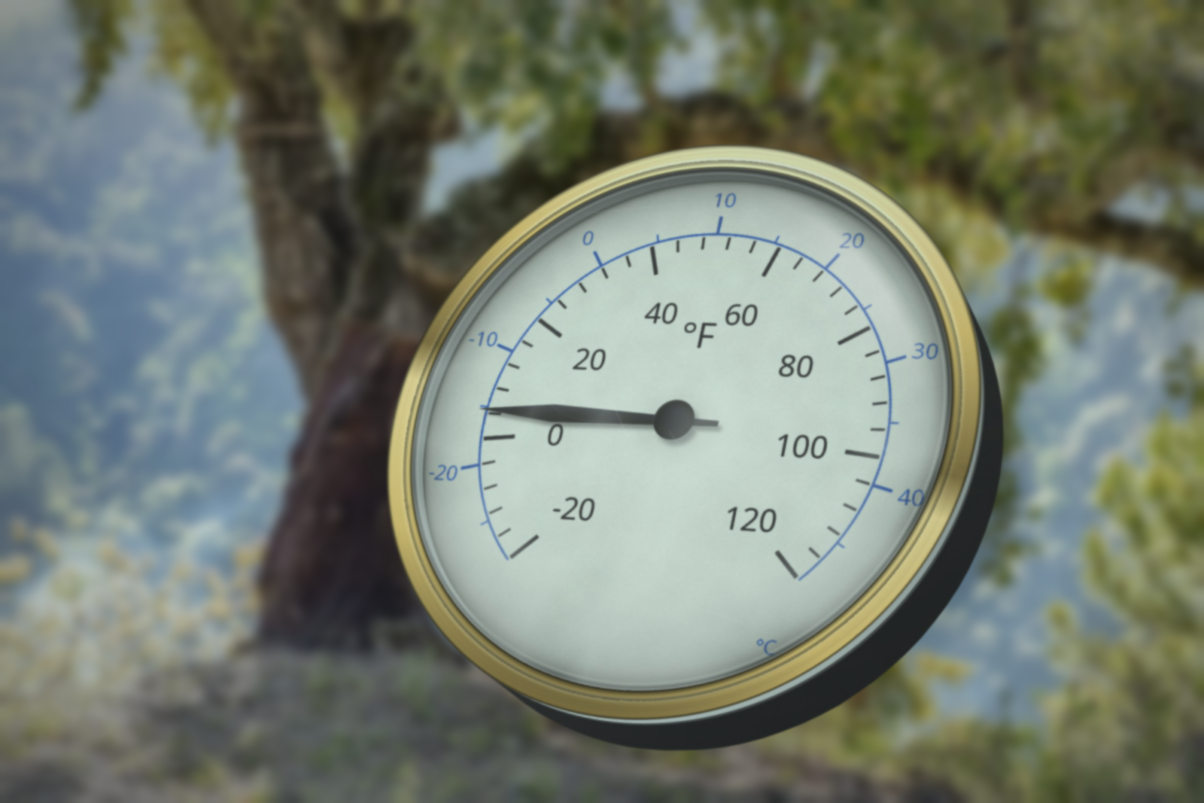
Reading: 4 °F
